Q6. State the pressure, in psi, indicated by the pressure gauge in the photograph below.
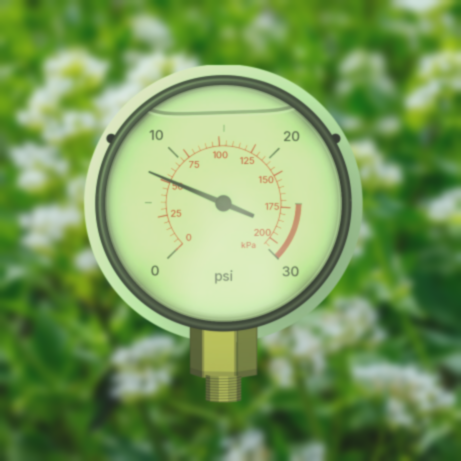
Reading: 7.5 psi
